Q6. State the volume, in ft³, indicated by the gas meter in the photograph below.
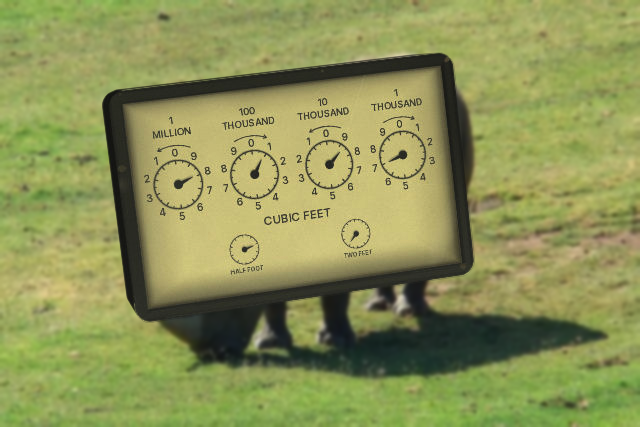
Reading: 808700 ft³
